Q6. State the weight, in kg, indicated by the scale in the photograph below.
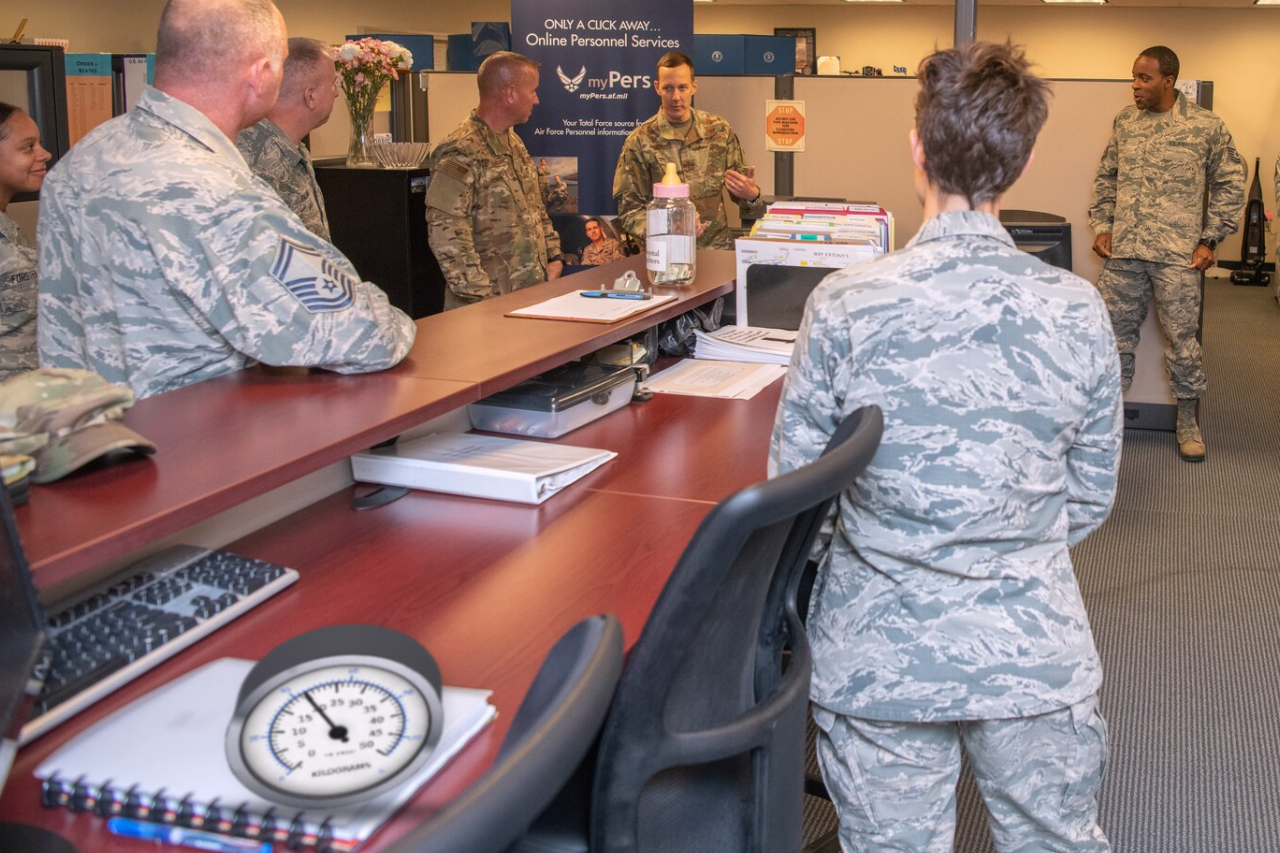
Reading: 20 kg
